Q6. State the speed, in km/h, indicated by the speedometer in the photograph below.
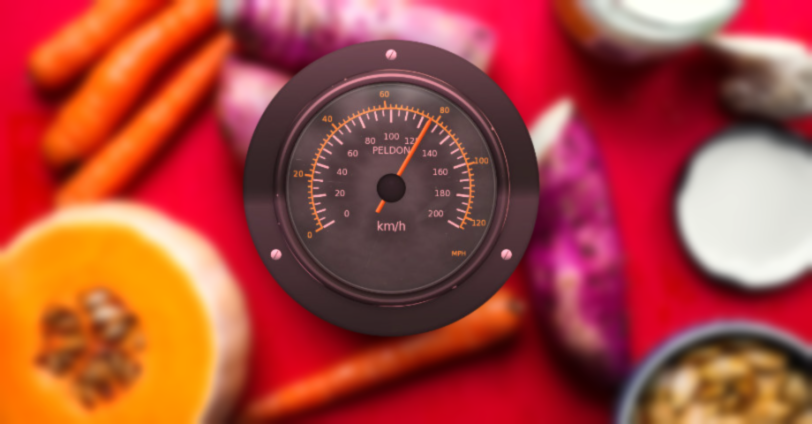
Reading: 125 km/h
